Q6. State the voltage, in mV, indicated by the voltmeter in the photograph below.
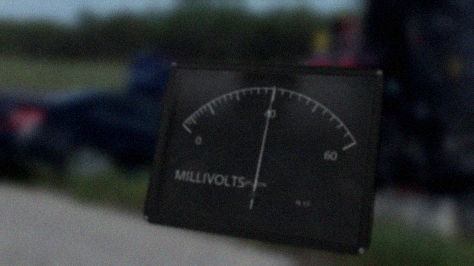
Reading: 40 mV
